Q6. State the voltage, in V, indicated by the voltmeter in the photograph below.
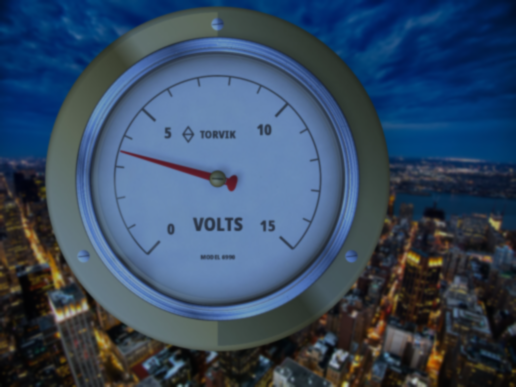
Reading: 3.5 V
